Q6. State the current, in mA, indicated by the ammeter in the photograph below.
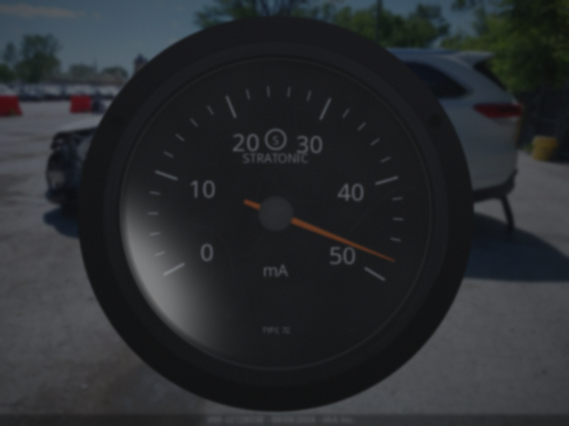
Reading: 48 mA
